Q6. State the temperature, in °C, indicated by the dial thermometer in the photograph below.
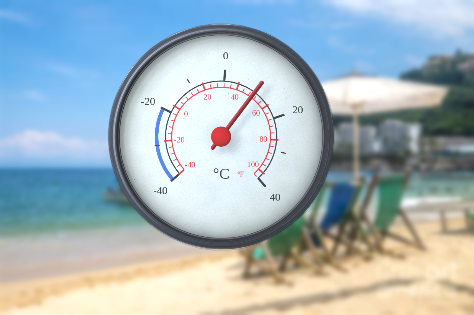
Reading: 10 °C
